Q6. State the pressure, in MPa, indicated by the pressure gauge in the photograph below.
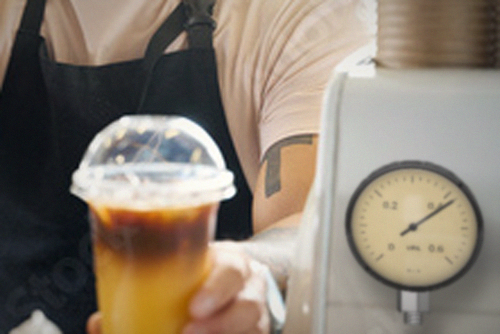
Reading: 0.42 MPa
